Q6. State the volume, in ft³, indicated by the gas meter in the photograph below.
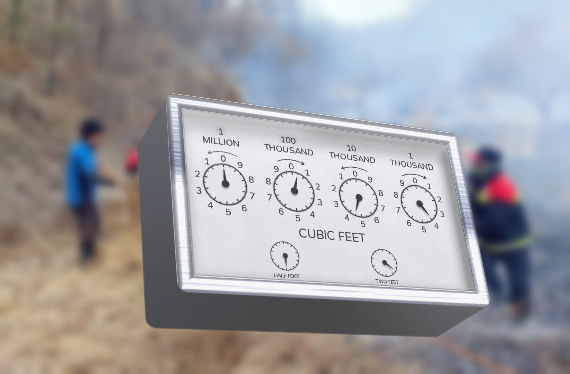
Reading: 4400 ft³
